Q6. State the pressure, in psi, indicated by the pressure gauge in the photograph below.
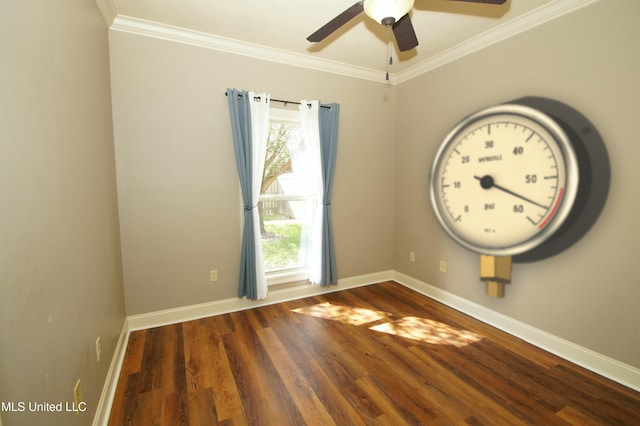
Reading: 56 psi
